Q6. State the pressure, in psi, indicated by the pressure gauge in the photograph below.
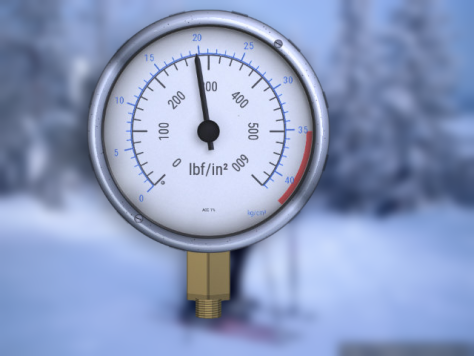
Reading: 280 psi
